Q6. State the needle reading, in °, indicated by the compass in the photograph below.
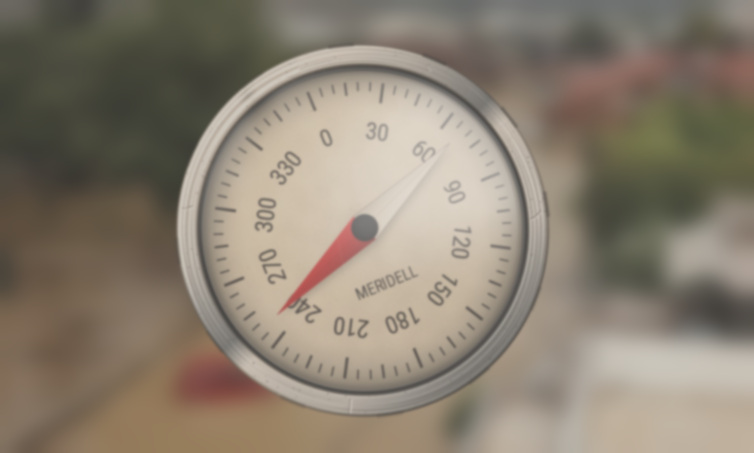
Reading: 247.5 °
